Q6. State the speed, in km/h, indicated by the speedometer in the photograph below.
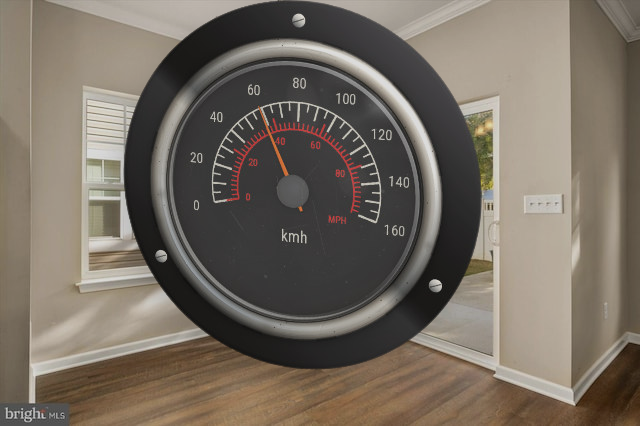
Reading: 60 km/h
